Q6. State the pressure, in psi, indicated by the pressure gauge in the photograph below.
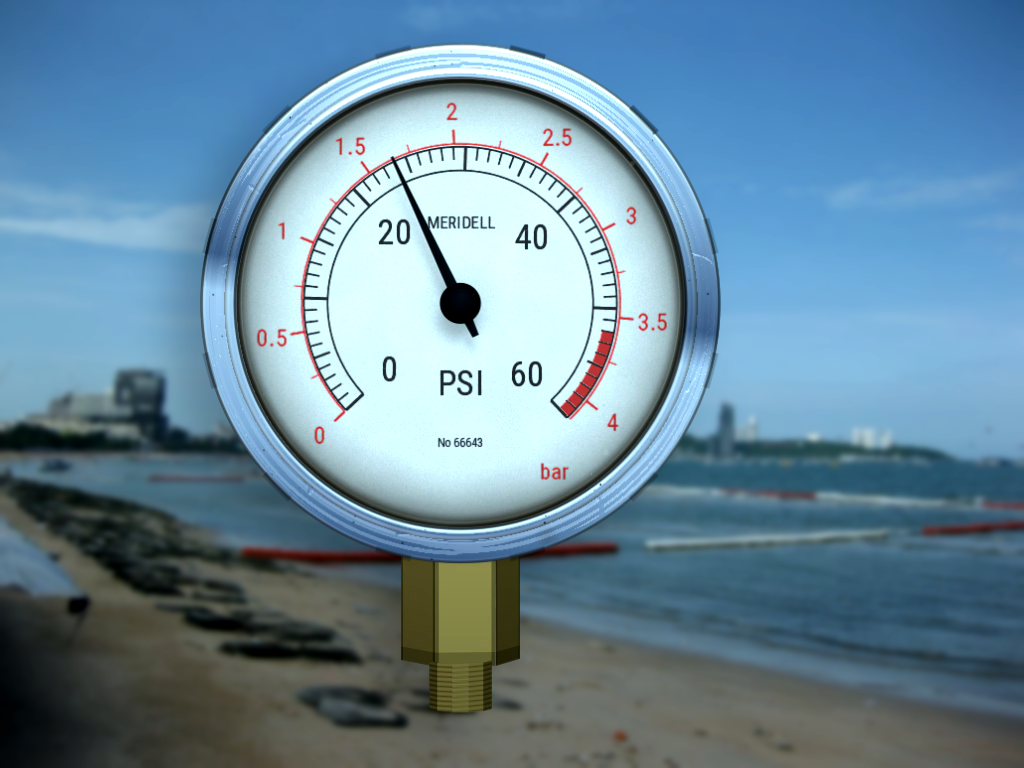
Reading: 24 psi
